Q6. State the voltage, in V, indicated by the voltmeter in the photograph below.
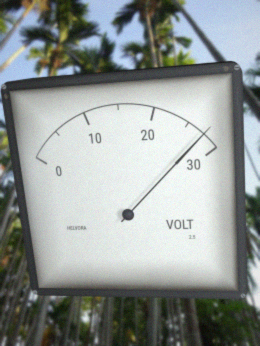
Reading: 27.5 V
